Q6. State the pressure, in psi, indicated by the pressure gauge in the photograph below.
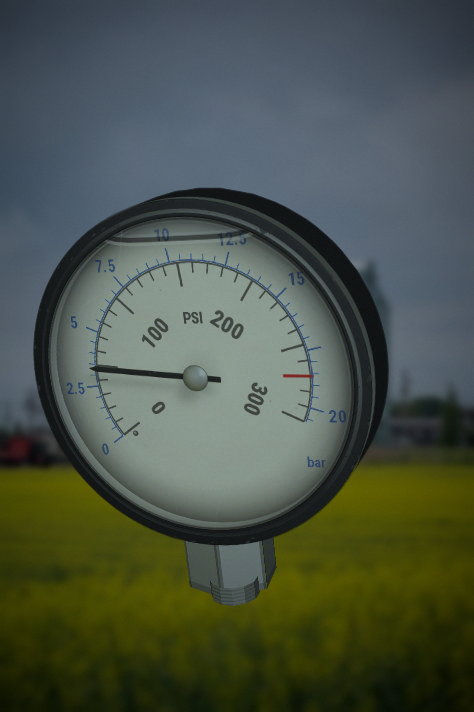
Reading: 50 psi
